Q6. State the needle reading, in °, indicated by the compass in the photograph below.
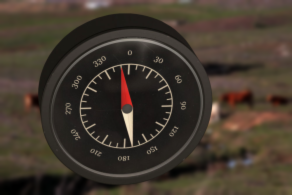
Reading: 350 °
